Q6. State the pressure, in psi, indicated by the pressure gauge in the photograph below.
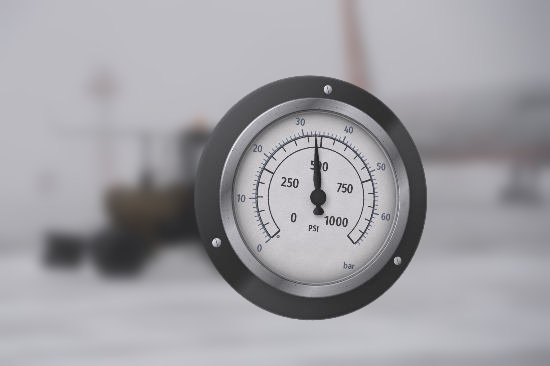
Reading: 475 psi
